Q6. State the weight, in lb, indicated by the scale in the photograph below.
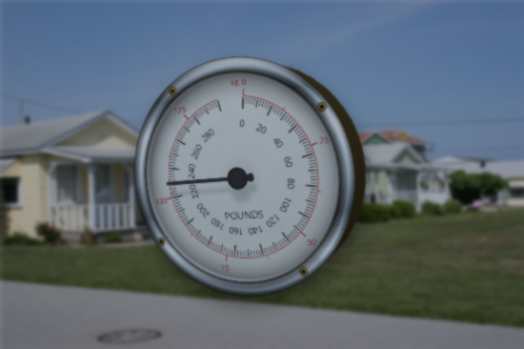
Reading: 230 lb
